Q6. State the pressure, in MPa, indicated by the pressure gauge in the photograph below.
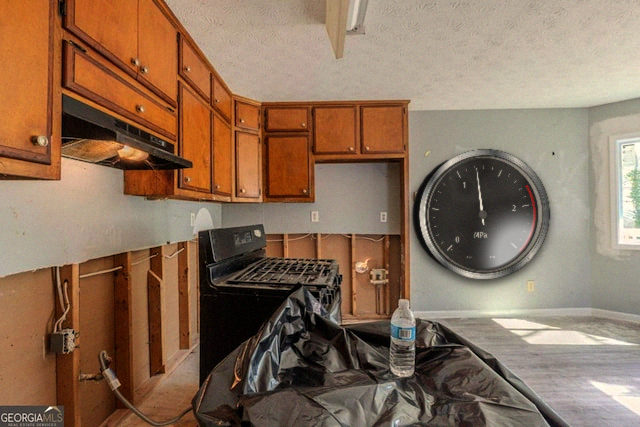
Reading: 1.2 MPa
